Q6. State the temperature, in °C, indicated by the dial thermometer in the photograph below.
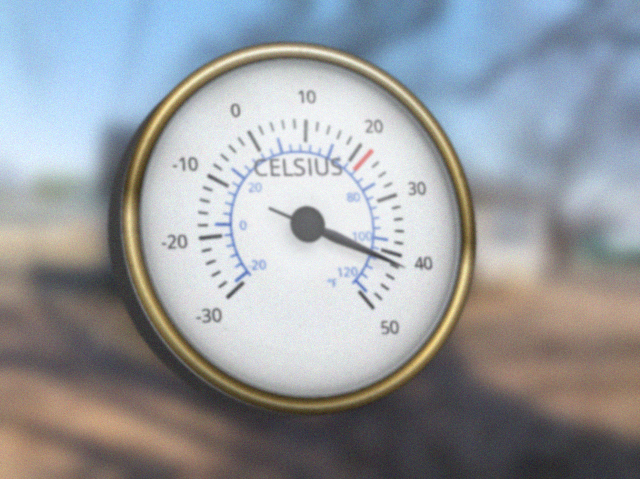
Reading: 42 °C
